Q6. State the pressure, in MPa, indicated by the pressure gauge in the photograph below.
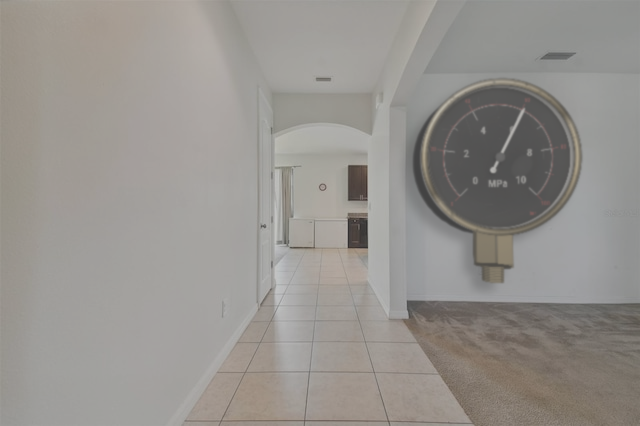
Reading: 6 MPa
